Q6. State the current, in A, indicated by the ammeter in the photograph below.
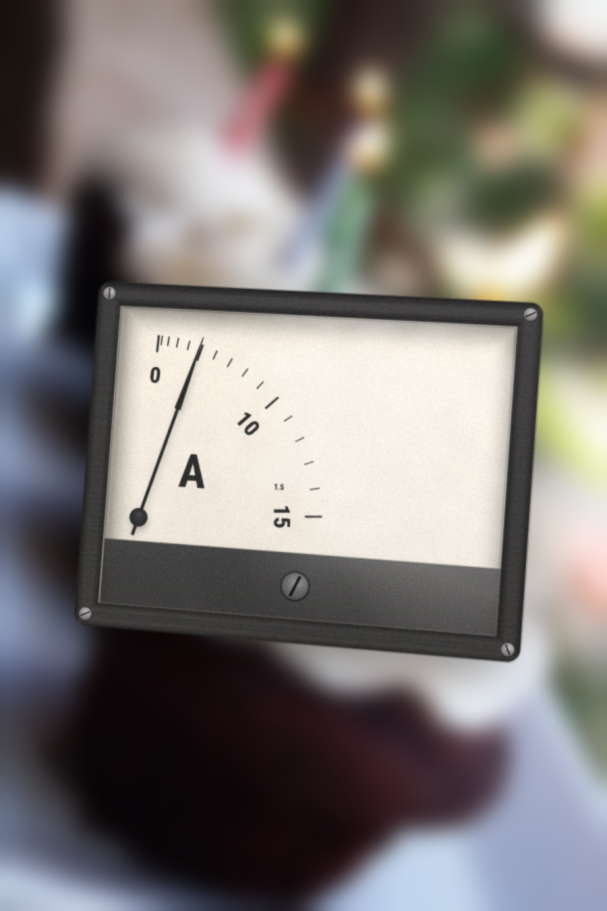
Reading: 5 A
